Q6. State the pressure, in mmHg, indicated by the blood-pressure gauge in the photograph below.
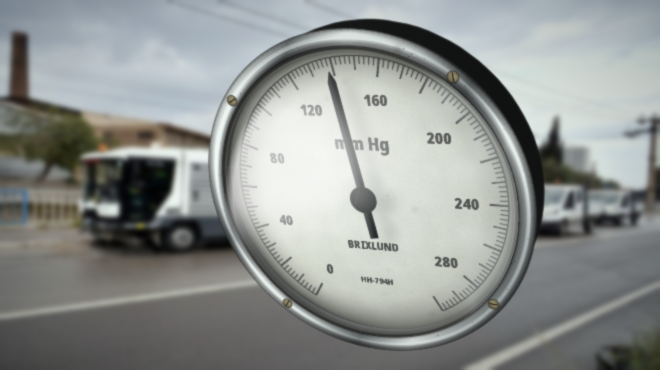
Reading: 140 mmHg
